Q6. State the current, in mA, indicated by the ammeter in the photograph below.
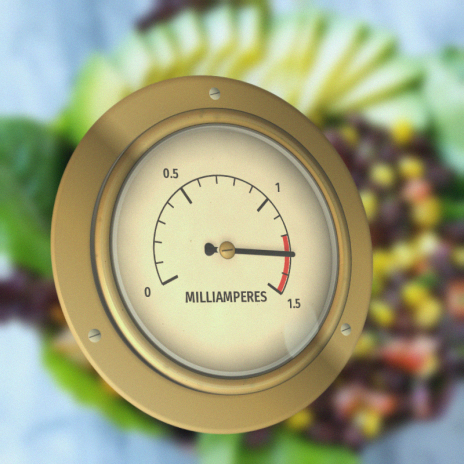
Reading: 1.3 mA
